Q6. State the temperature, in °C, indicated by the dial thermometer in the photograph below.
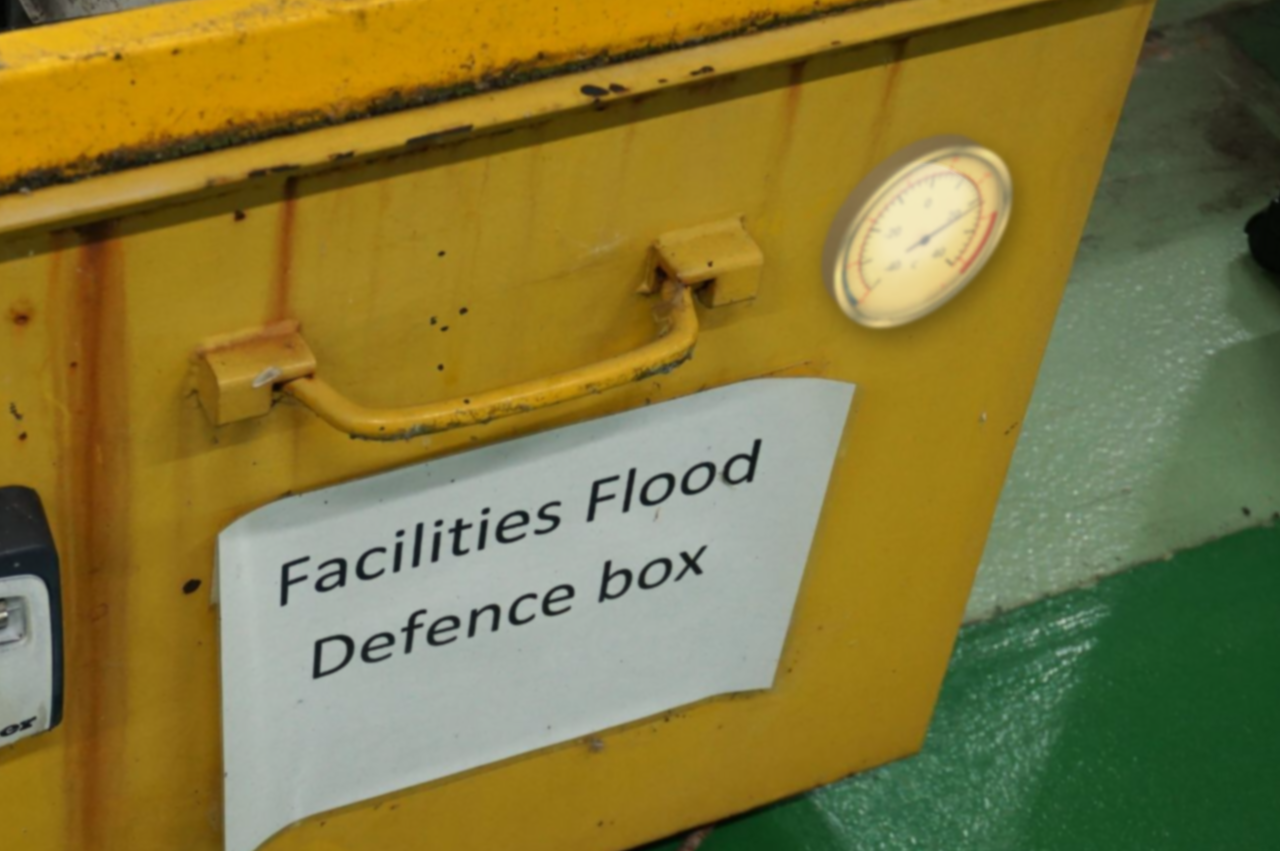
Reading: 20 °C
